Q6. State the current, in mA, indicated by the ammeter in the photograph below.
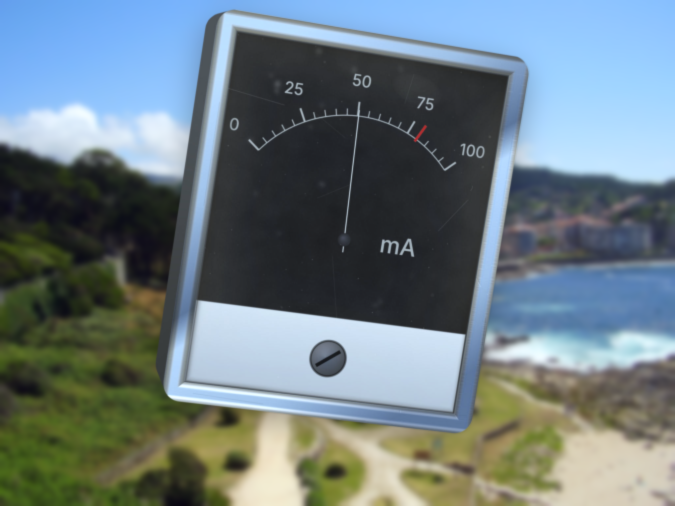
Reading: 50 mA
